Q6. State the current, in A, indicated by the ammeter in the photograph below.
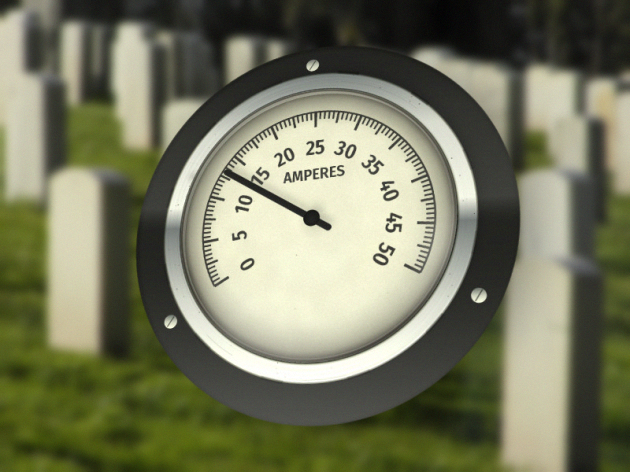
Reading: 13 A
